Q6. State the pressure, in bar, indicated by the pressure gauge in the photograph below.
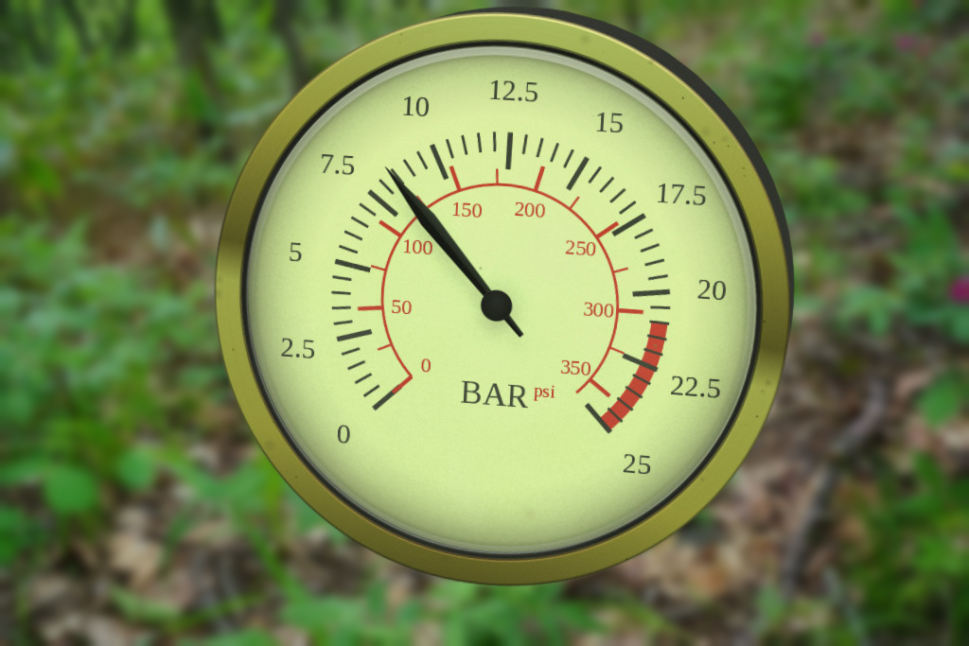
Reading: 8.5 bar
